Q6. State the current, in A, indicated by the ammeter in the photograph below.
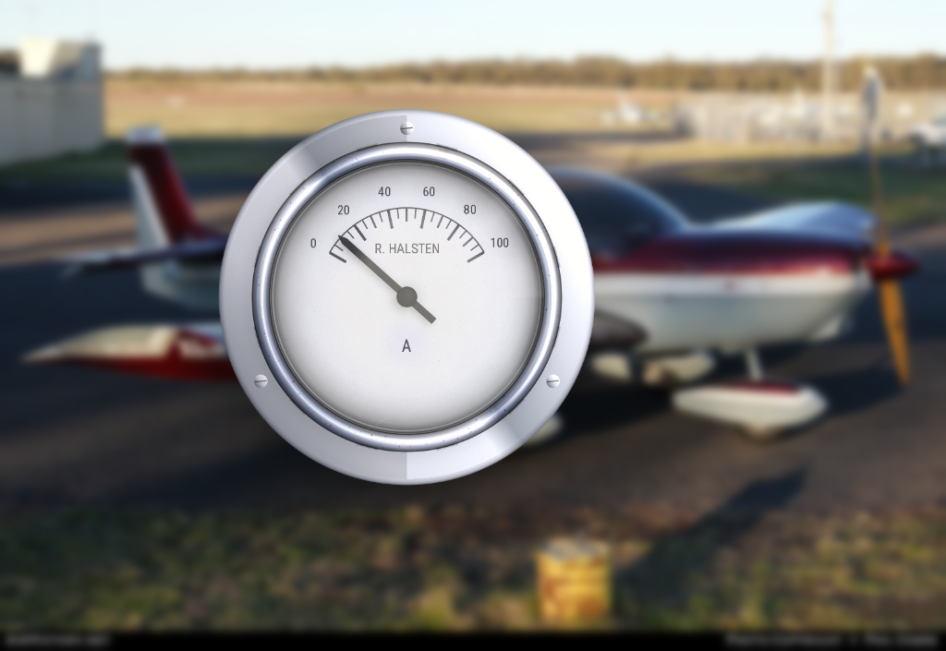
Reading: 10 A
